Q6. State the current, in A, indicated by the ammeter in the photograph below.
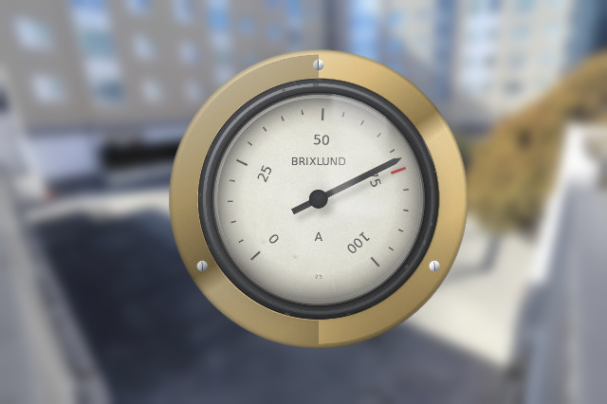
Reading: 72.5 A
